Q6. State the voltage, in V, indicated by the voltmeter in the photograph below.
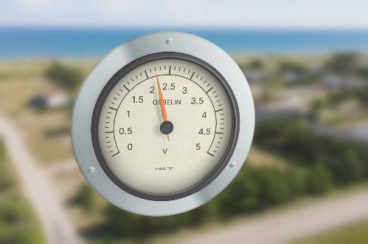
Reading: 2.2 V
